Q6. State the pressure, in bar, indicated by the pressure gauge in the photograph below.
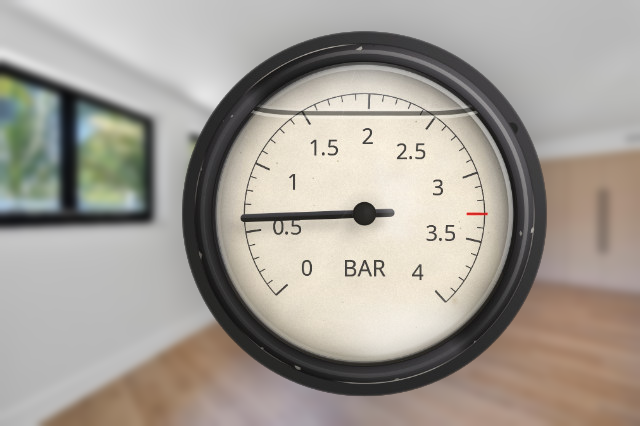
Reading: 0.6 bar
